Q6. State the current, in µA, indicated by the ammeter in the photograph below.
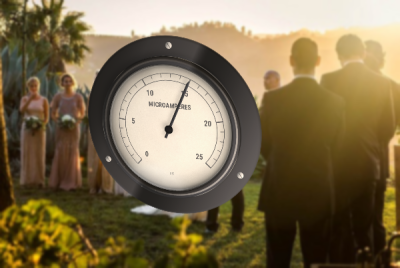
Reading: 15 µA
